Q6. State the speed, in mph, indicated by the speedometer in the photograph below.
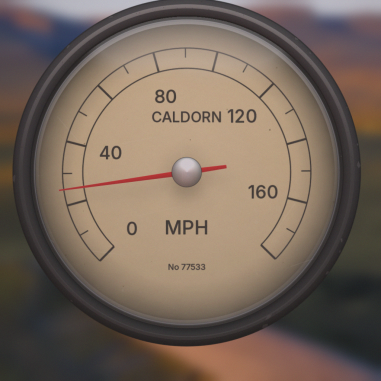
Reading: 25 mph
